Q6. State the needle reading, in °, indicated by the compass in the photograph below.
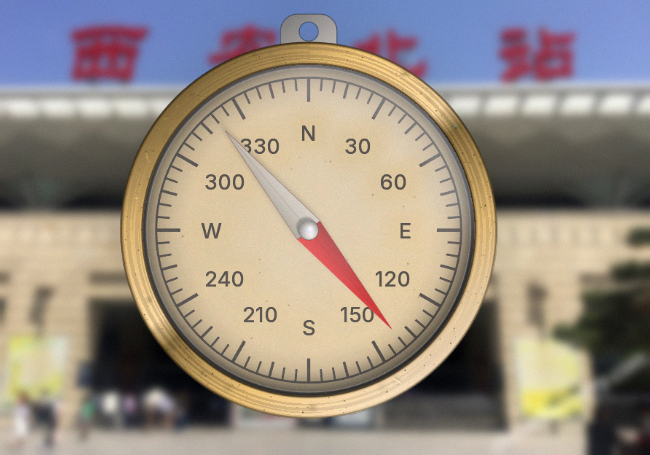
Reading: 140 °
